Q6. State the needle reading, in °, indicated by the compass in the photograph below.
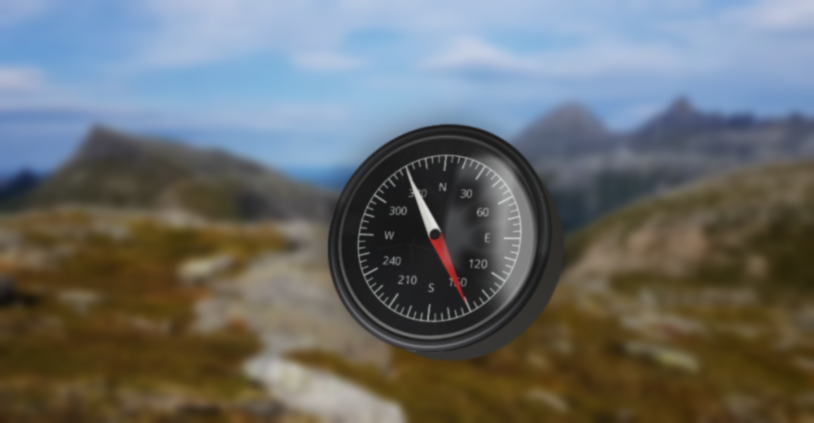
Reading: 150 °
